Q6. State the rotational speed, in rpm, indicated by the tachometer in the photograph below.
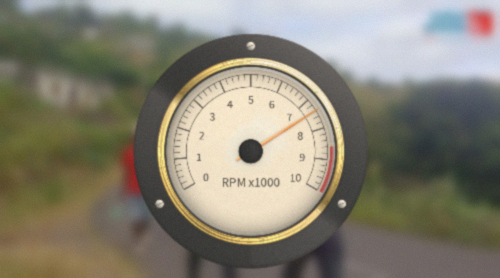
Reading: 7400 rpm
